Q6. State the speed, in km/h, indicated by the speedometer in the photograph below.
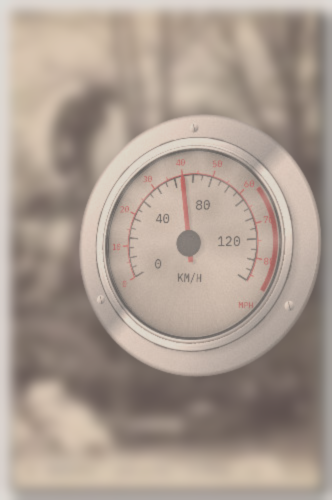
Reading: 65 km/h
